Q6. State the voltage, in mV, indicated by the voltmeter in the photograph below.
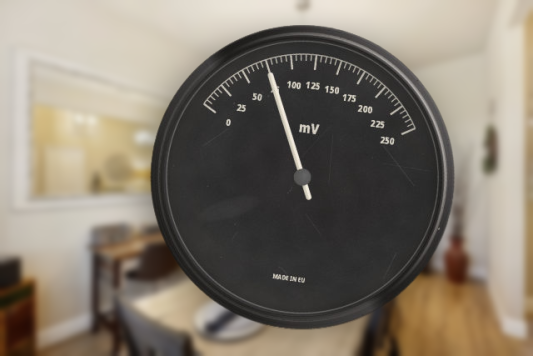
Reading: 75 mV
